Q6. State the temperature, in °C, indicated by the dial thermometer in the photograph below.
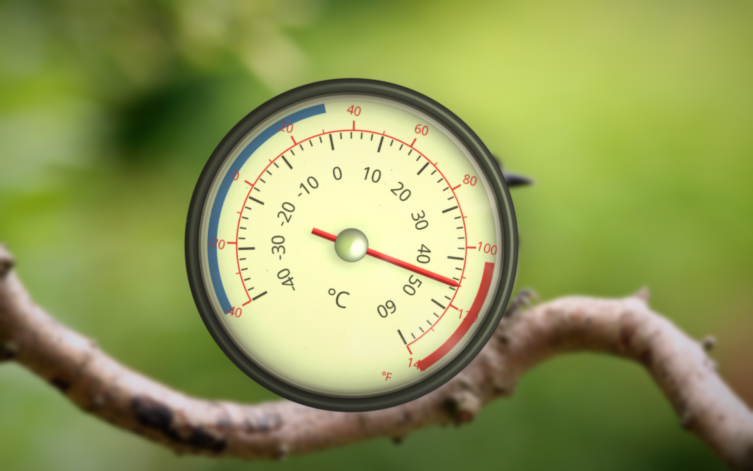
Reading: 45 °C
